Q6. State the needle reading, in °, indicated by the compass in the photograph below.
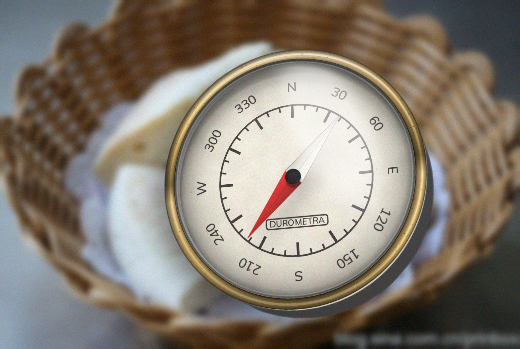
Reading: 220 °
